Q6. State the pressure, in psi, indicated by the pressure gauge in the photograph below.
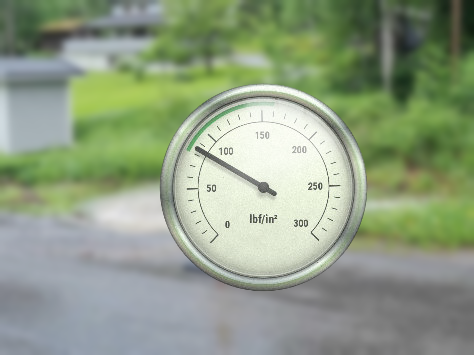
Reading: 85 psi
